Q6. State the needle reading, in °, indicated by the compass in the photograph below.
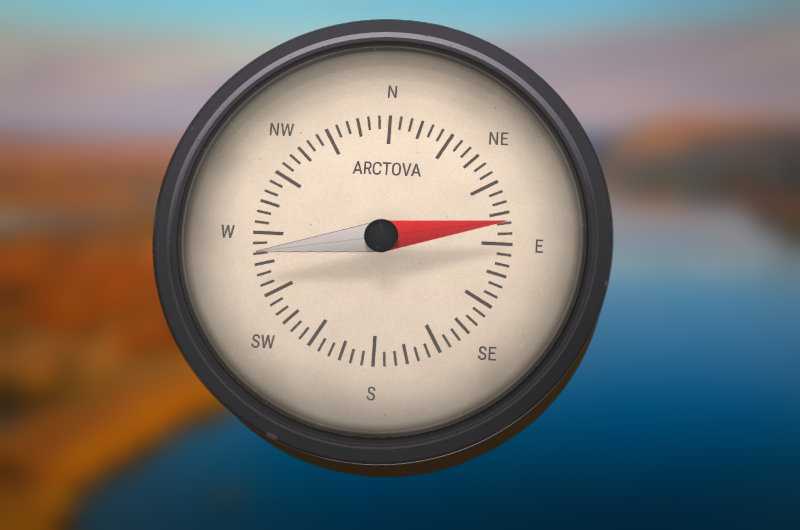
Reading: 80 °
